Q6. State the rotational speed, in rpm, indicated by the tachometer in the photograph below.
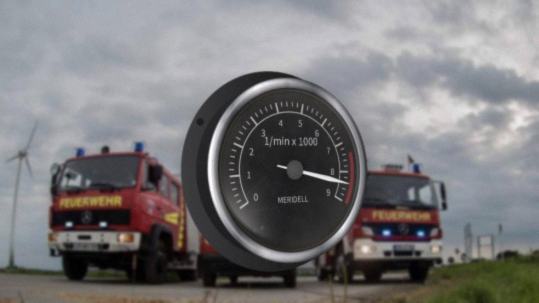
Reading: 8400 rpm
